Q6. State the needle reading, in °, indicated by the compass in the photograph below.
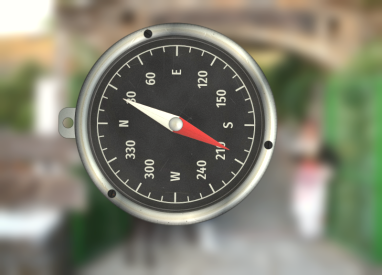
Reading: 205 °
